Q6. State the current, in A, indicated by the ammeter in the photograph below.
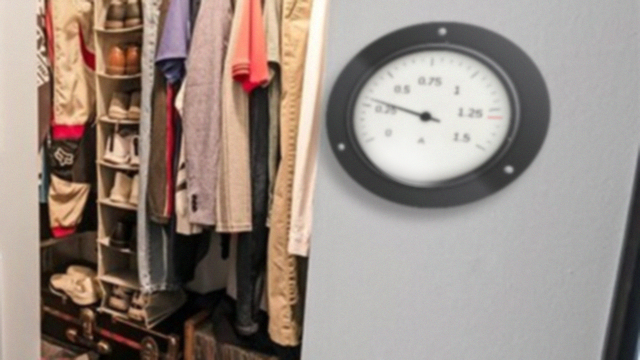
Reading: 0.3 A
